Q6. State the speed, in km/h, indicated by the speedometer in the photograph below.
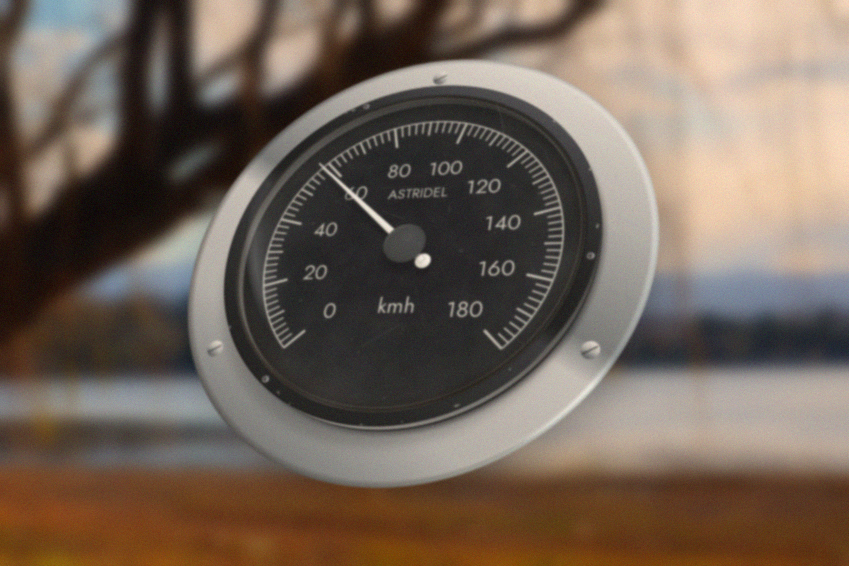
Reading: 58 km/h
